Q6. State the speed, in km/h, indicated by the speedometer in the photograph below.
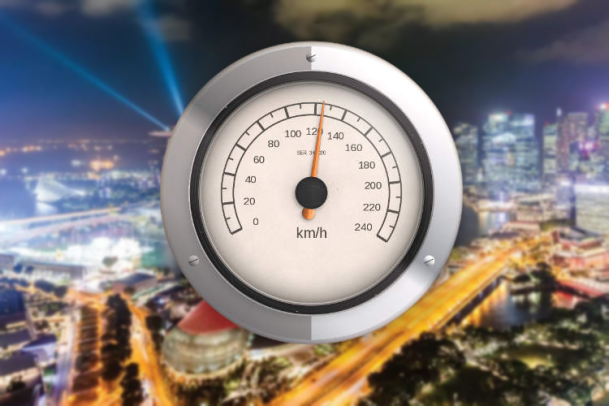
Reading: 125 km/h
